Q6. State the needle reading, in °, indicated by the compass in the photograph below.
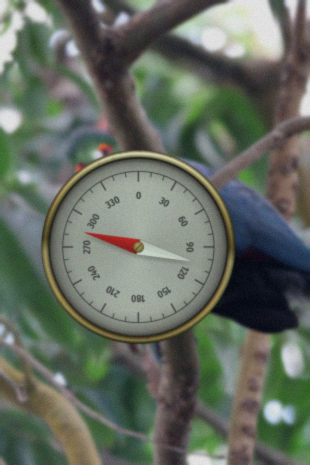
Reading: 285 °
